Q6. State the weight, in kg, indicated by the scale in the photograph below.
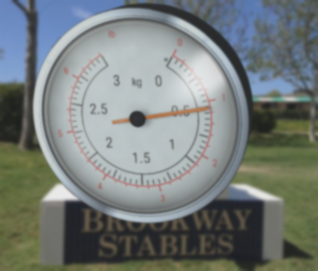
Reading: 0.5 kg
